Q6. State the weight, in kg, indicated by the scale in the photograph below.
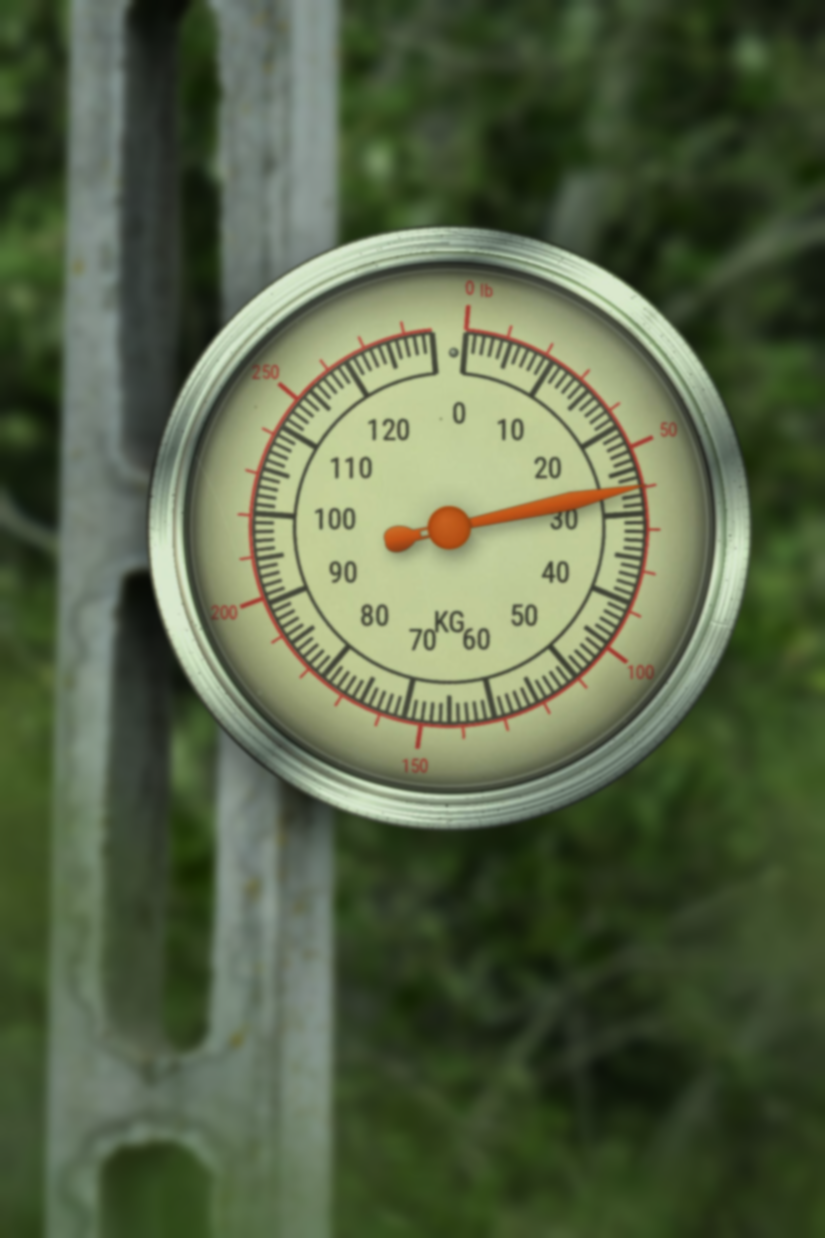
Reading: 27 kg
